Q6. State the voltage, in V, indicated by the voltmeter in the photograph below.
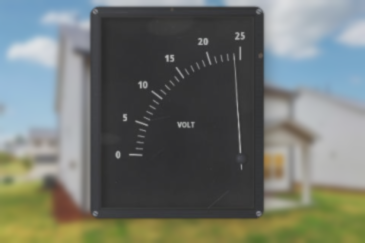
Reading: 24 V
